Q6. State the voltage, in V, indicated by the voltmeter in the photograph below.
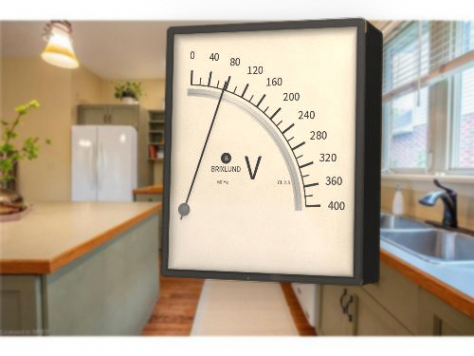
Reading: 80 V
